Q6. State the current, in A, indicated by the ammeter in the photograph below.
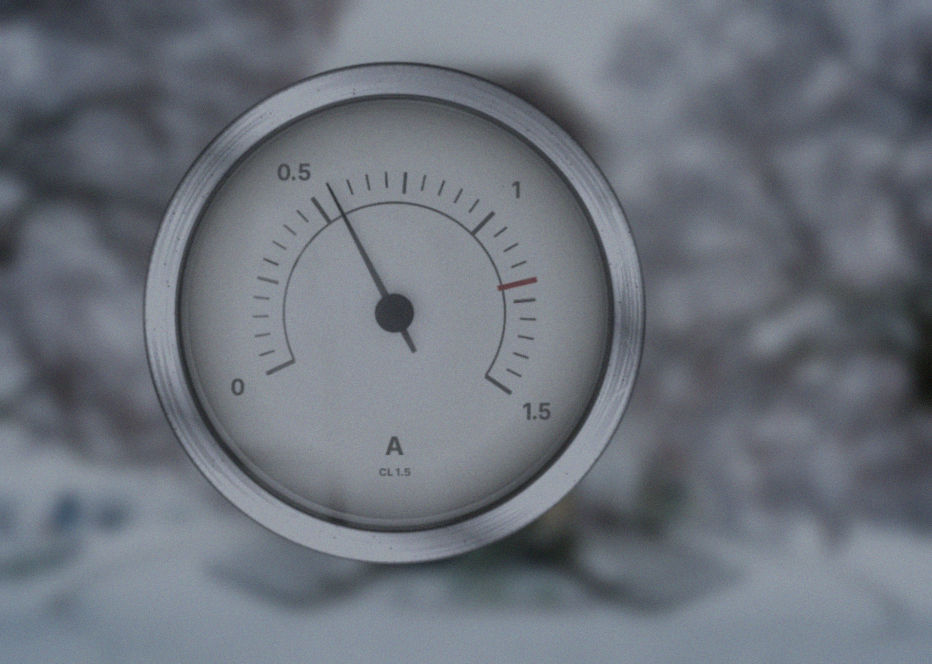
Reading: 0.55 A
